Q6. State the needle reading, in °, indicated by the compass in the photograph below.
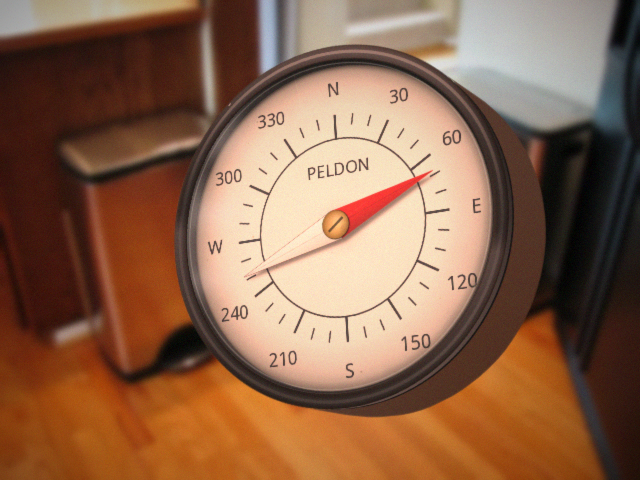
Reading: 70 °
